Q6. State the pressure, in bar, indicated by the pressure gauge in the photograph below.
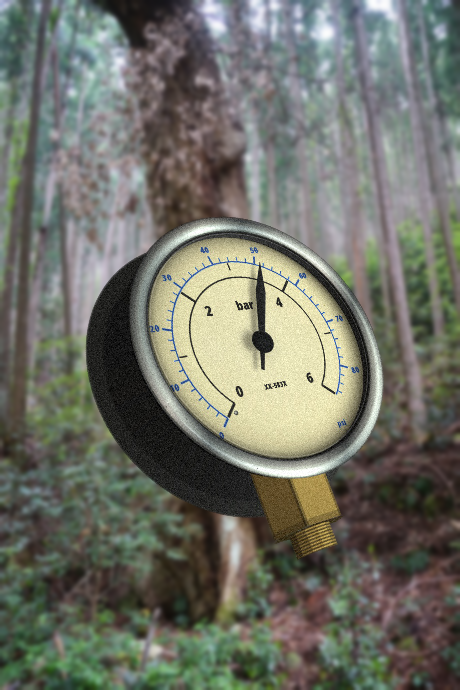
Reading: 3.5 bar
